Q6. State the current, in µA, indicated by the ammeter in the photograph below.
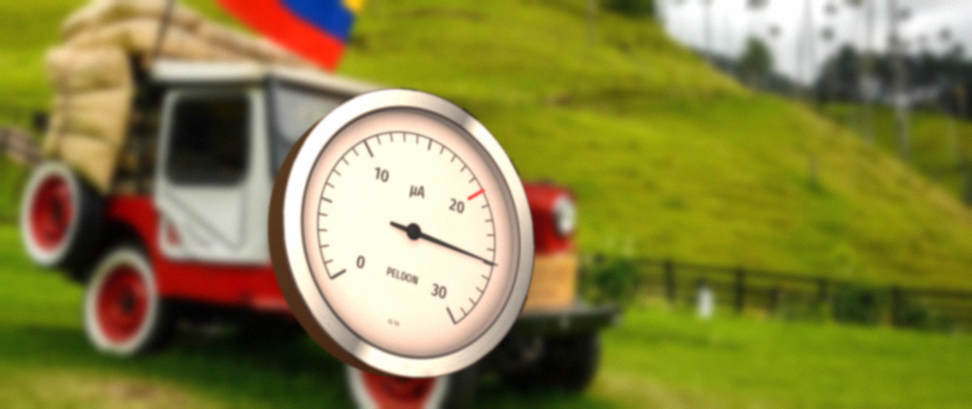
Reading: 25 µA
